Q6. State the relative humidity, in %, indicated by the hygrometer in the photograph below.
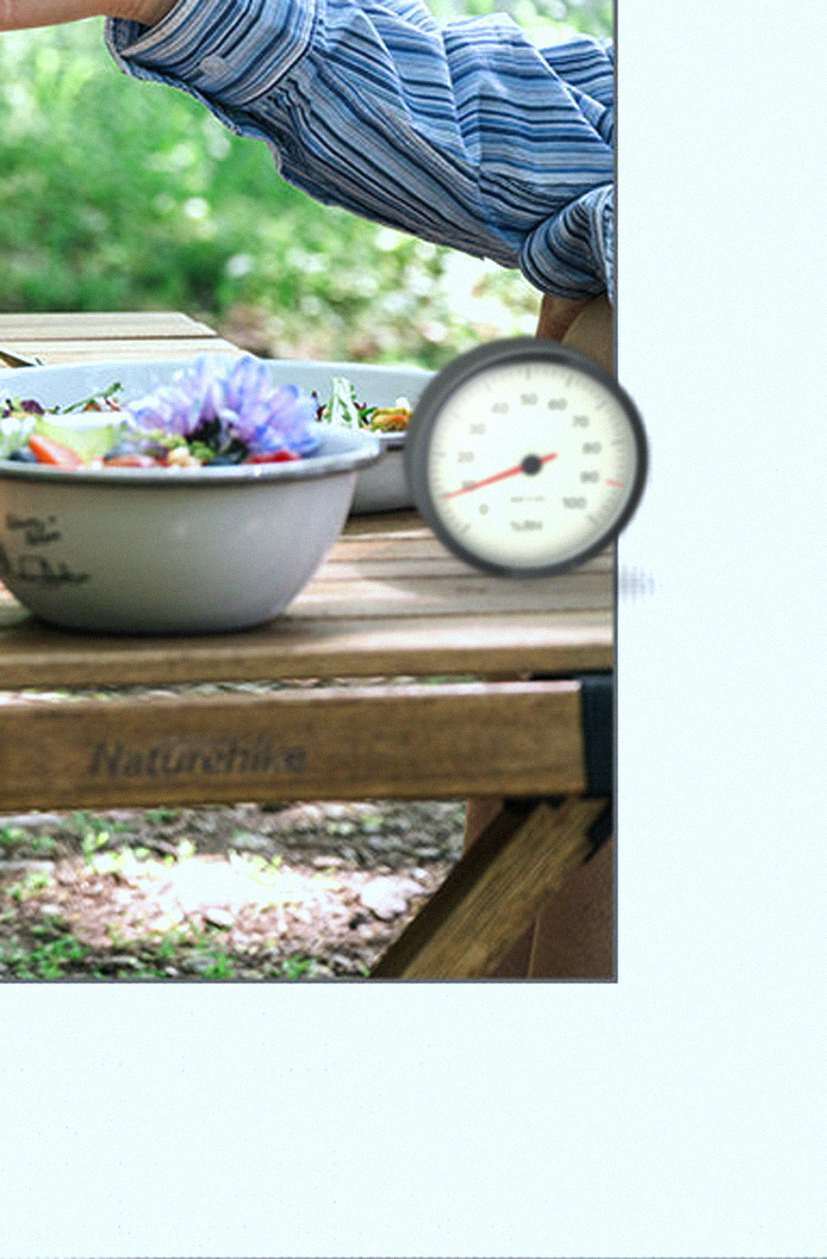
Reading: 10 %
